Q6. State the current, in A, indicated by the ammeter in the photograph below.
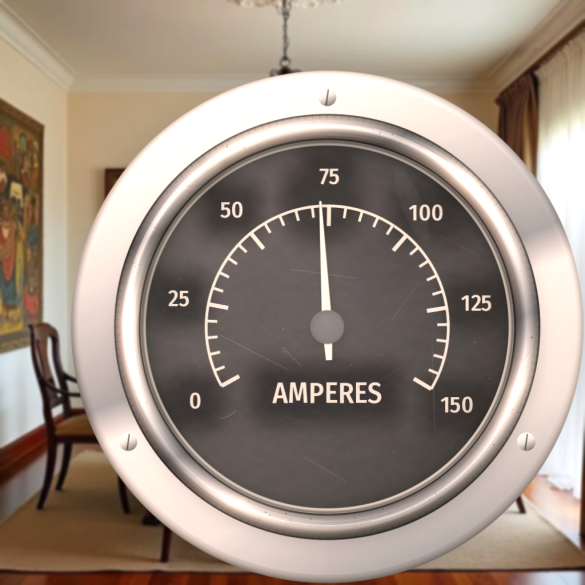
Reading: 72.5 A
